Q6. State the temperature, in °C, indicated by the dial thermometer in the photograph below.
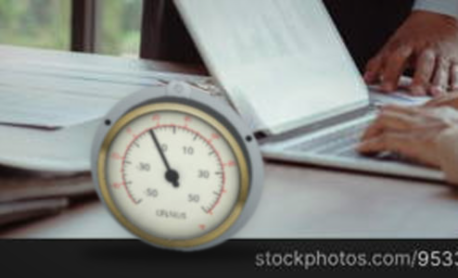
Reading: -10 °C
